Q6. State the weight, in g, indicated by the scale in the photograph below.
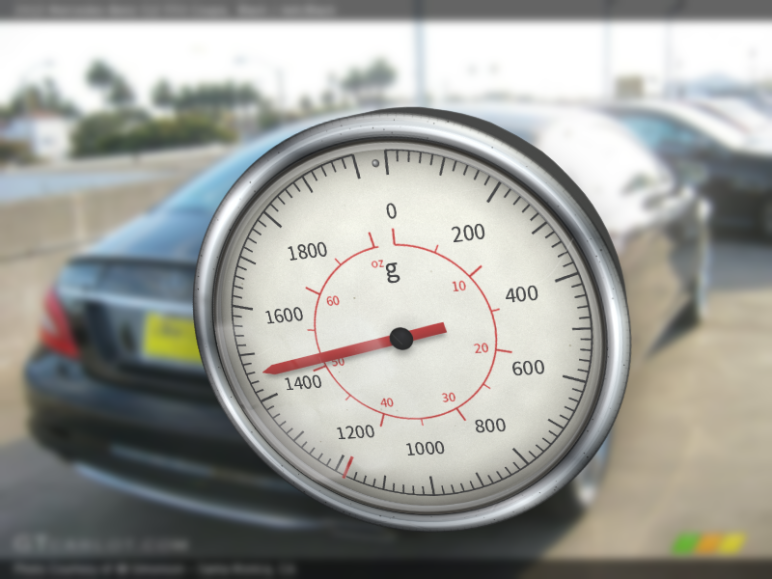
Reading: 1460 g
